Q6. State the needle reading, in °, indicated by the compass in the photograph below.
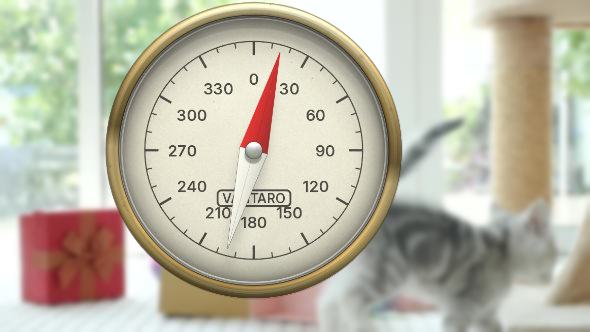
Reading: 15 °
